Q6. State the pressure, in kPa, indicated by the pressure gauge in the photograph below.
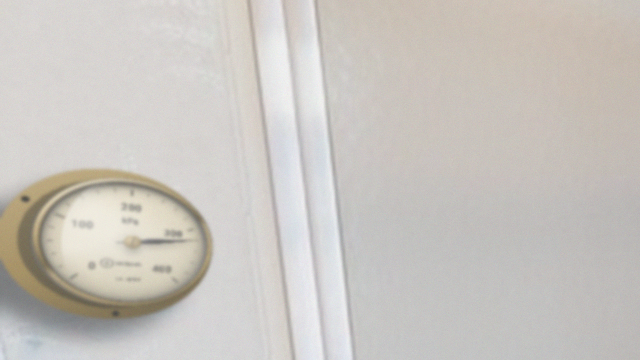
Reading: 320 kPa
